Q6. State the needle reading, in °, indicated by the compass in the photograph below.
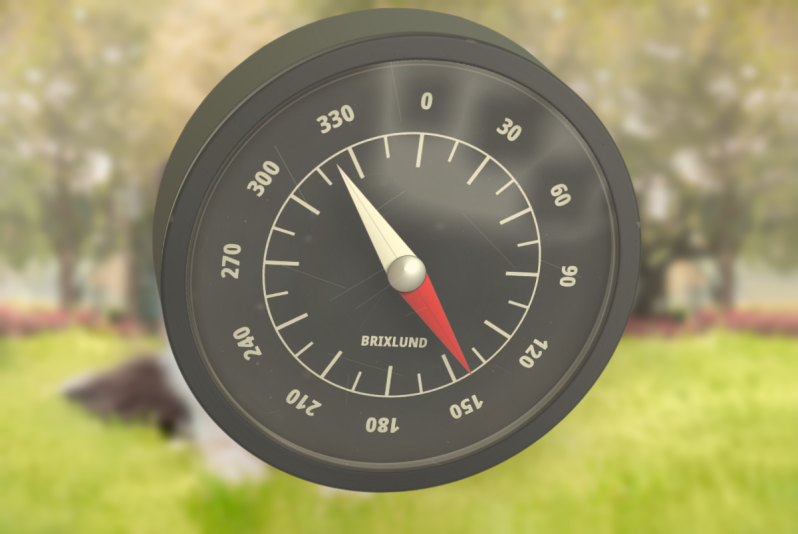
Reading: 142.5 °
